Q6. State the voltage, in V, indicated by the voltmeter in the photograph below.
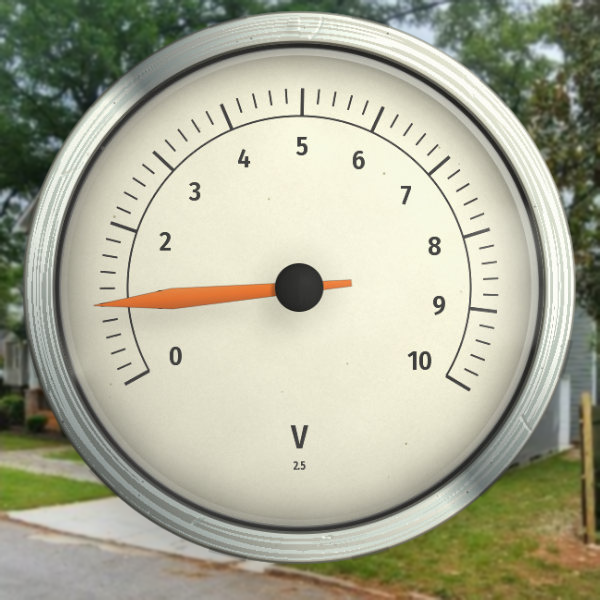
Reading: 1 V
